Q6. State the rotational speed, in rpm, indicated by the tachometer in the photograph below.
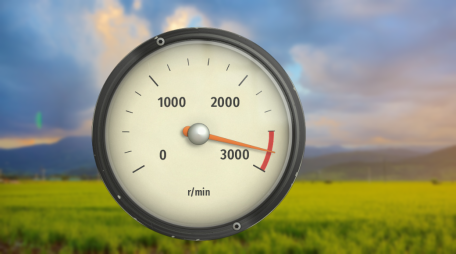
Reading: 2800 rpm
